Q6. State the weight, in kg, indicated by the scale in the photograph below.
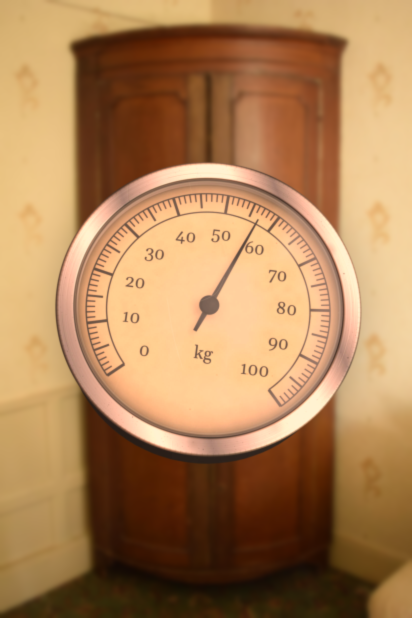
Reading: 57 kg
